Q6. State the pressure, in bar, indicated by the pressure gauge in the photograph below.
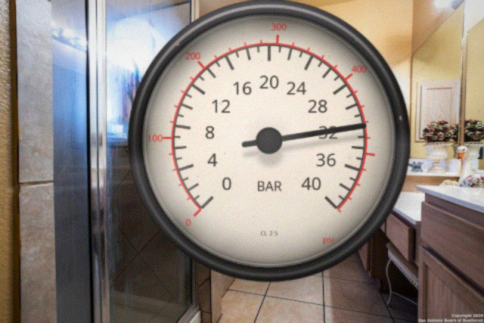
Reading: 32 bar
